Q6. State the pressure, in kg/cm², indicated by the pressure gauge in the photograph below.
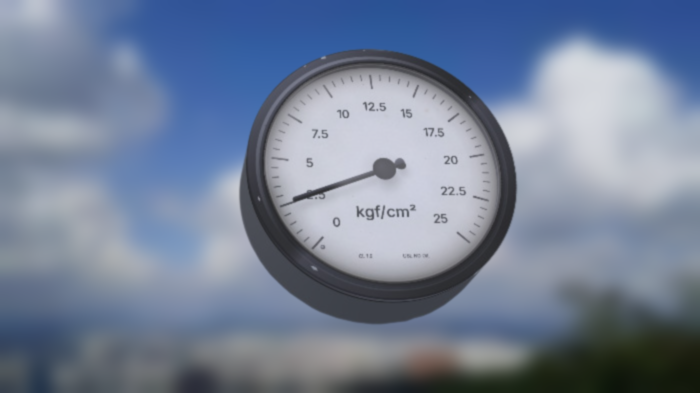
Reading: 2.5 kg/cm²
